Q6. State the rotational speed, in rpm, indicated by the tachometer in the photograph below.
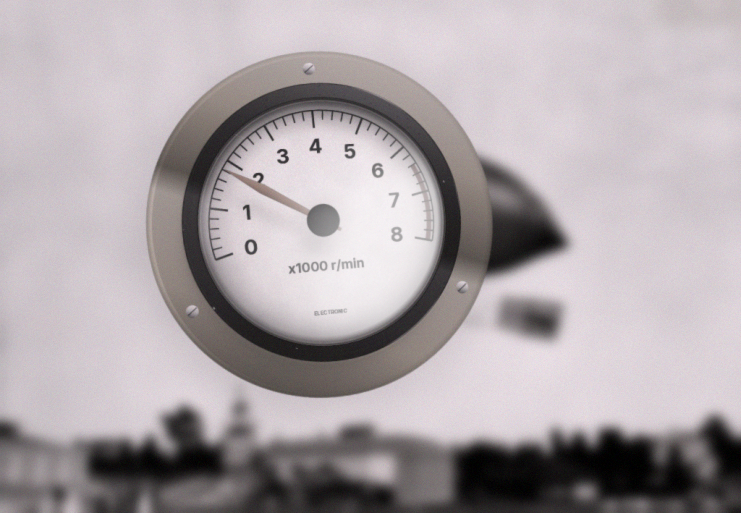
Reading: 1800 rpm
